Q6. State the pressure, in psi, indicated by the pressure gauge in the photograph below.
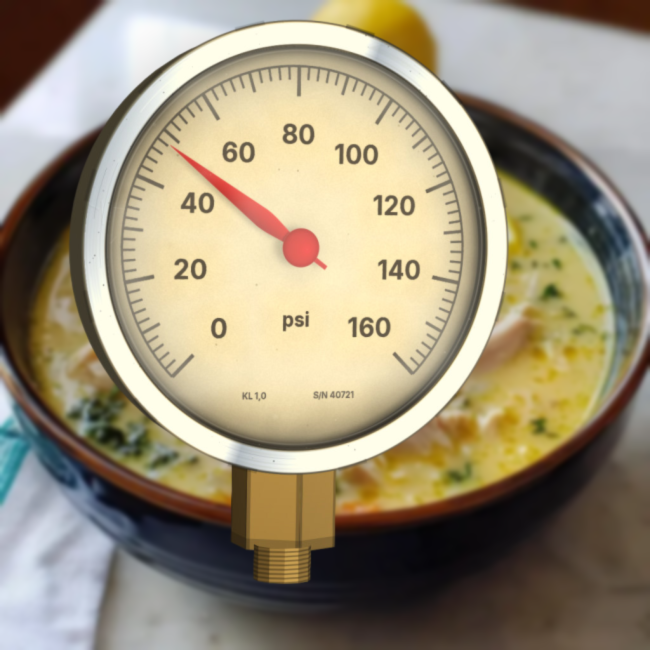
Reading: 48 psi
